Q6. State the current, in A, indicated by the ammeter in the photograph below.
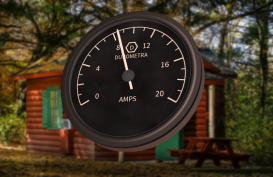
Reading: 8.5 A
